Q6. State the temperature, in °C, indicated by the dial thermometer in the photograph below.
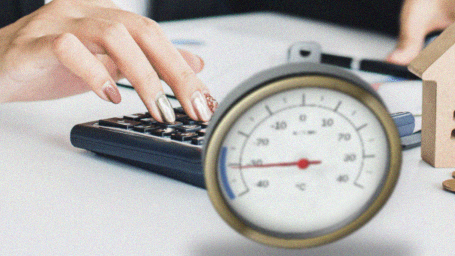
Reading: -30 °C
